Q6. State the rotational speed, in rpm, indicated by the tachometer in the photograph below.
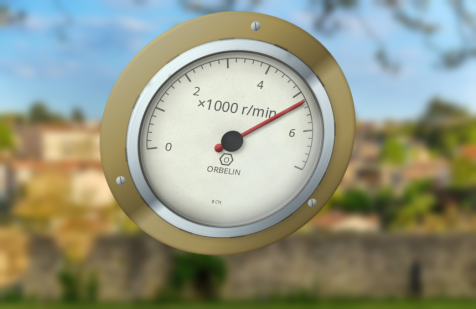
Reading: 5200 rpm
